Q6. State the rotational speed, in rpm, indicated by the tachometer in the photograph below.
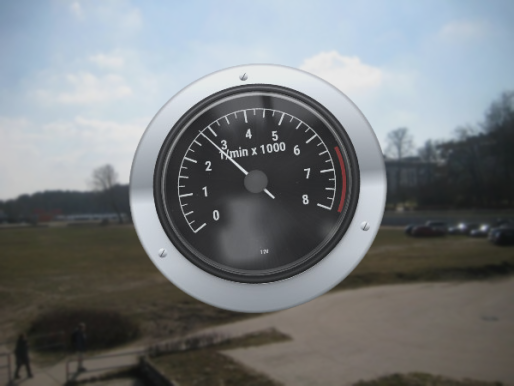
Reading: 2750 rpm
